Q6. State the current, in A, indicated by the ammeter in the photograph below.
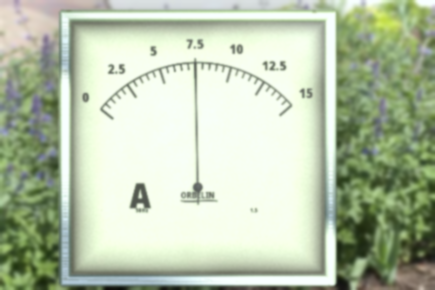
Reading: 7.5 A
